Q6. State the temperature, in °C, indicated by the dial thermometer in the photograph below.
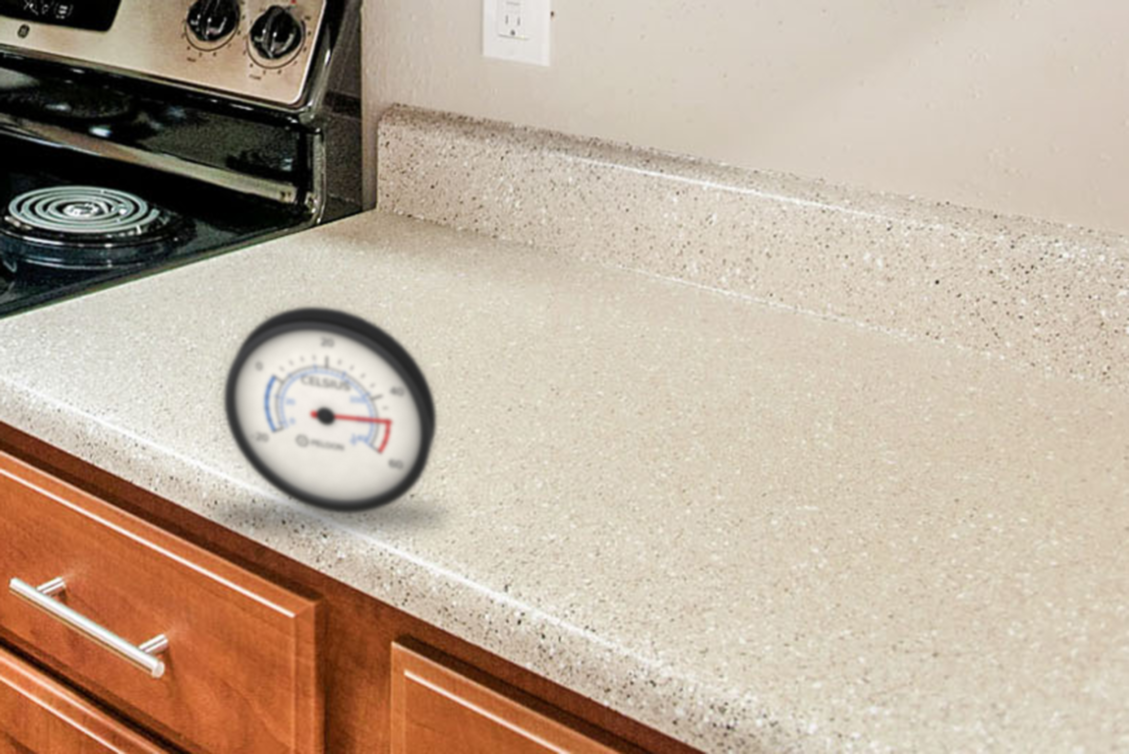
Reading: 48 °C
